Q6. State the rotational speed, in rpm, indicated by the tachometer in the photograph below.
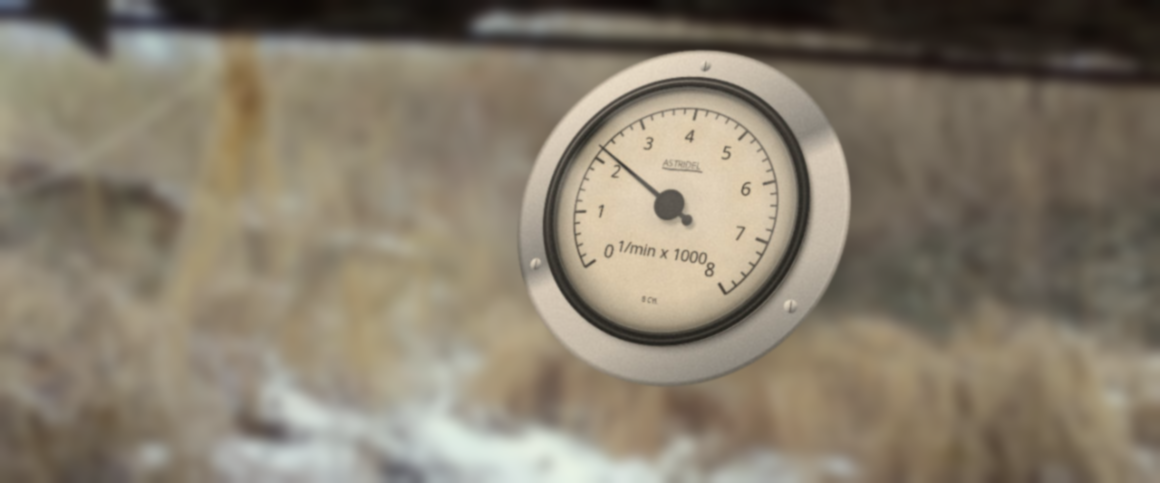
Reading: 2200 rpm
